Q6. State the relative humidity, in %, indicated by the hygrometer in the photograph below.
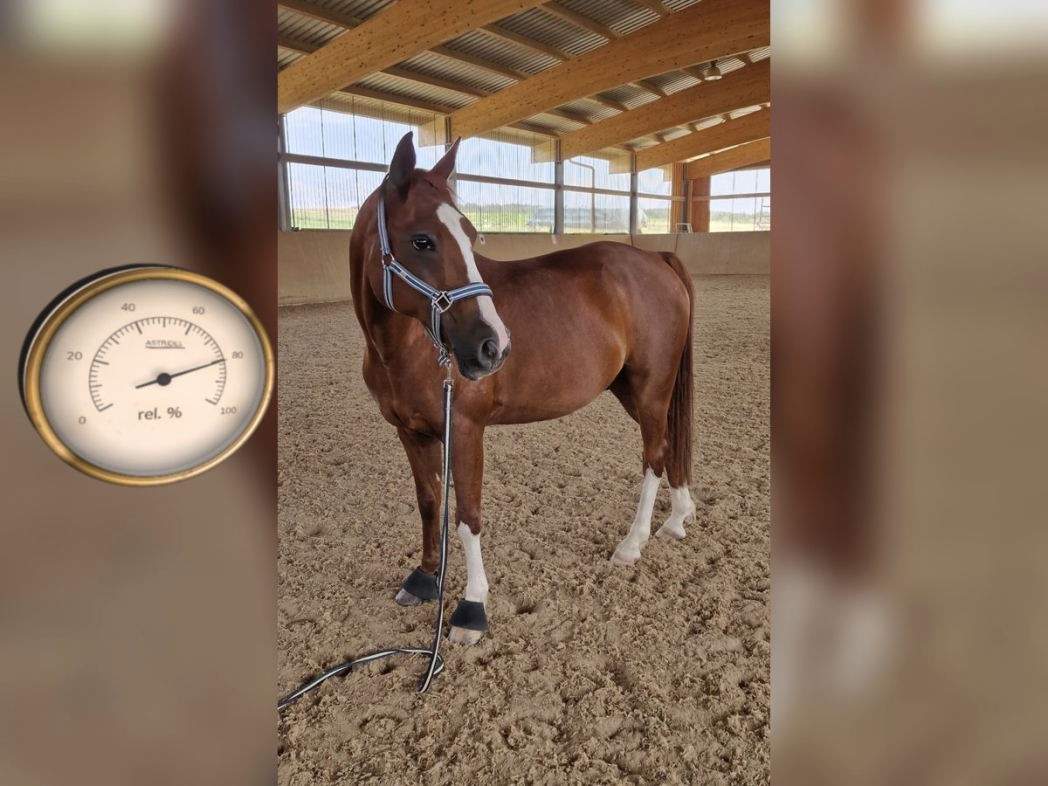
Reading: 80 %
